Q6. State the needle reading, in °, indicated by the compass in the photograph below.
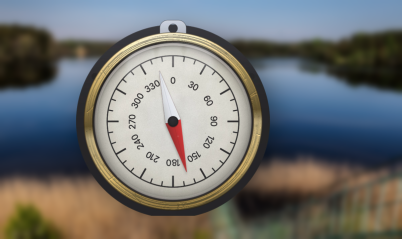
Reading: 165 °
